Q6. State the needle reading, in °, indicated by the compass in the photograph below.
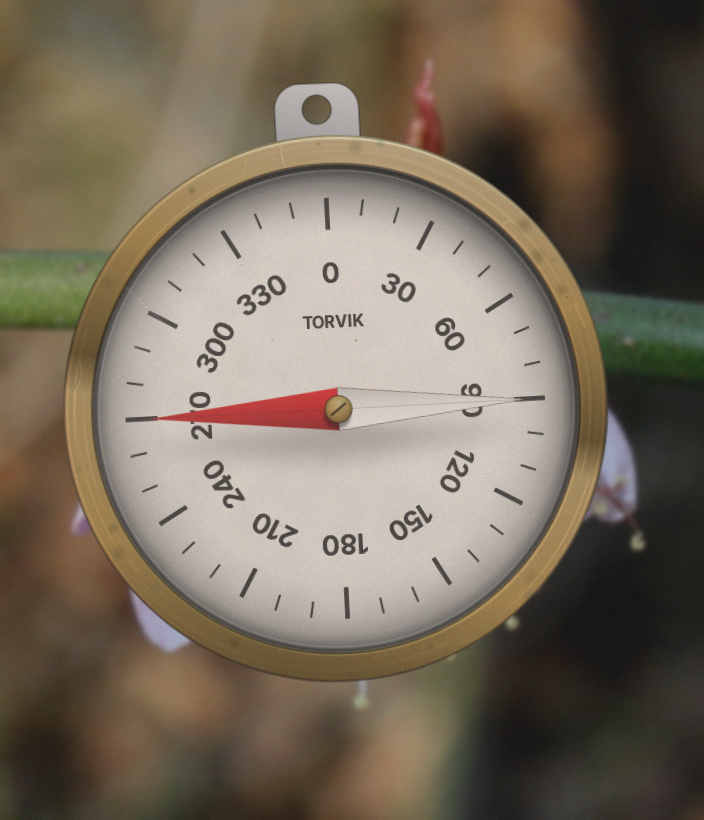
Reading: 270 °
